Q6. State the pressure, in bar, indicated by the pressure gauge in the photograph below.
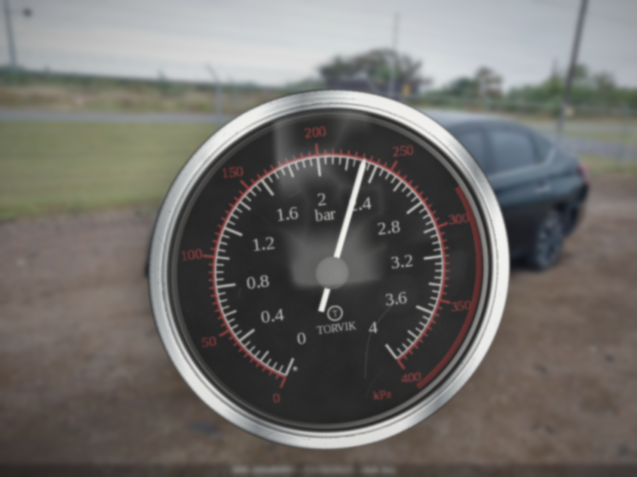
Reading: 2.3 bar
